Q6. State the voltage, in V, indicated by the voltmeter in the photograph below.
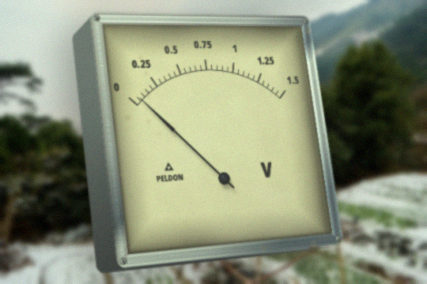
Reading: 0.05 V
